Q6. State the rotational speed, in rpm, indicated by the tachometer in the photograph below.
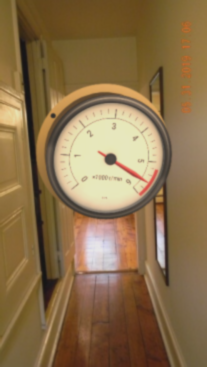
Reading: 5600 rpm
